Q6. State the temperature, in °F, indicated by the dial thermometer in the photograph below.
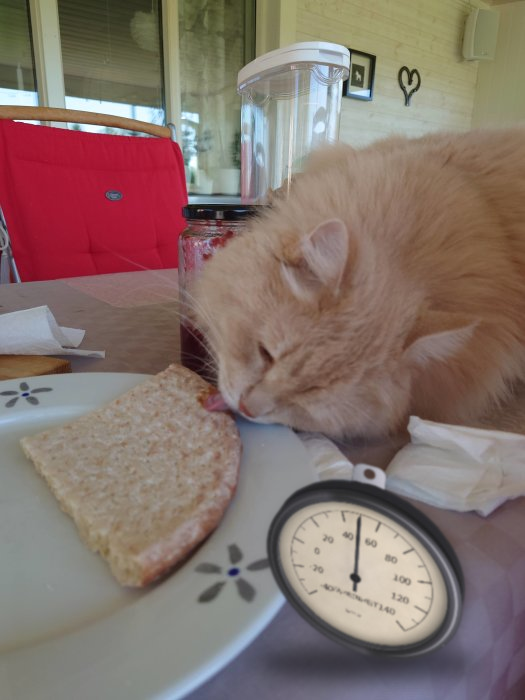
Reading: 50 °F
